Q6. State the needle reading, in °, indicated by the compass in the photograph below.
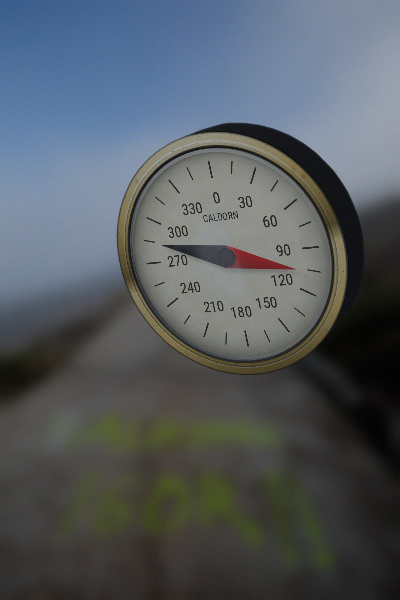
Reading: 105 °
